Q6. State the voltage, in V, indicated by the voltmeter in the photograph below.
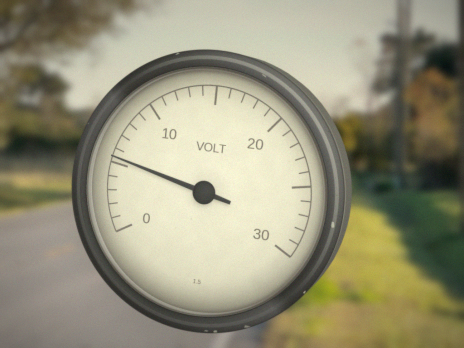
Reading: 5.5 V
